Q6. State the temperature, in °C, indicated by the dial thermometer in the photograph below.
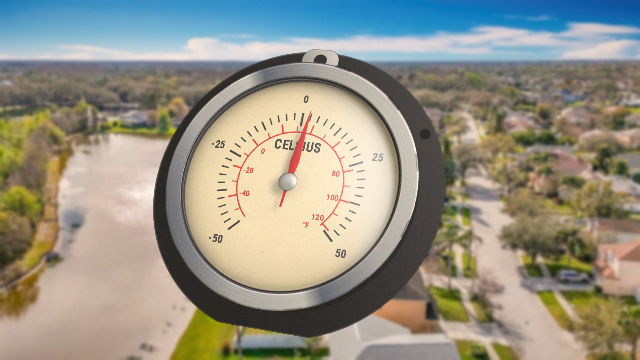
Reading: 2.5 °C
